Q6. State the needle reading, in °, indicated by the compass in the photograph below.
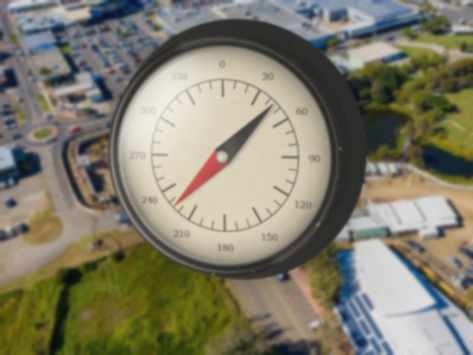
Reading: 225 °
